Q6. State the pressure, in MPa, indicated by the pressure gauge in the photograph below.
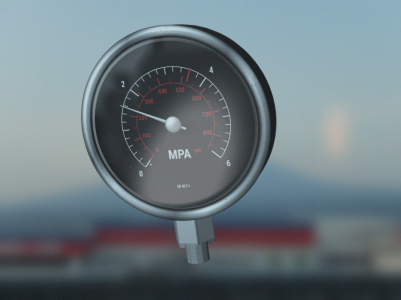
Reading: 1.6 MPa
